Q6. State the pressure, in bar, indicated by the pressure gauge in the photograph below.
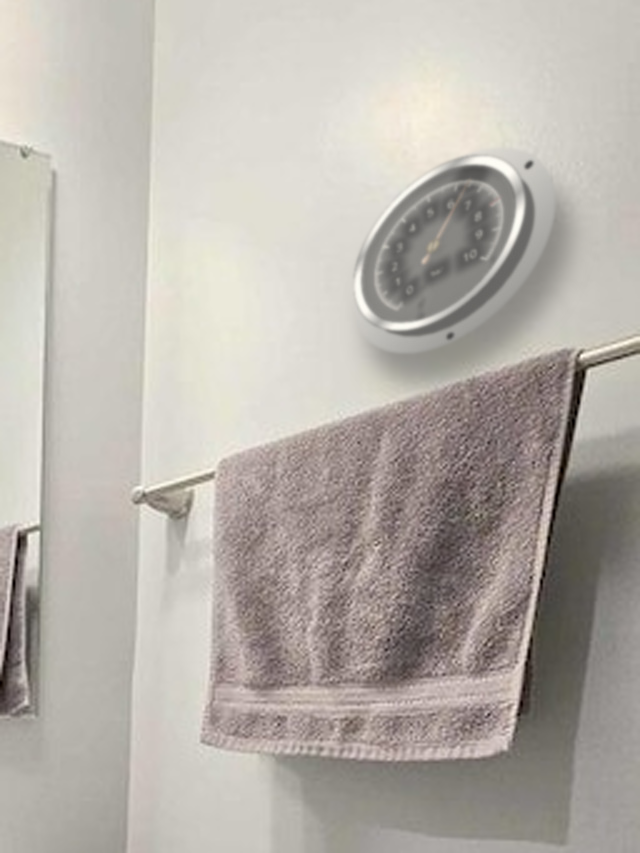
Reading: 6.5 bar
